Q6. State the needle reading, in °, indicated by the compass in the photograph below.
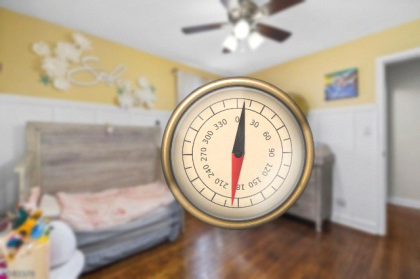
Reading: 187.5 °
